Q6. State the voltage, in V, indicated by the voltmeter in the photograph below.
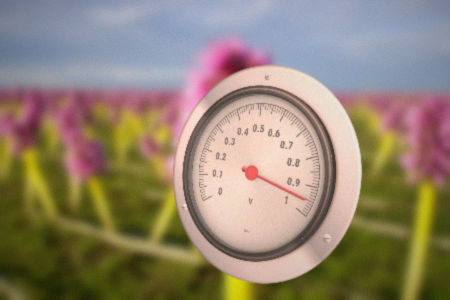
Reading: 0.95 V
